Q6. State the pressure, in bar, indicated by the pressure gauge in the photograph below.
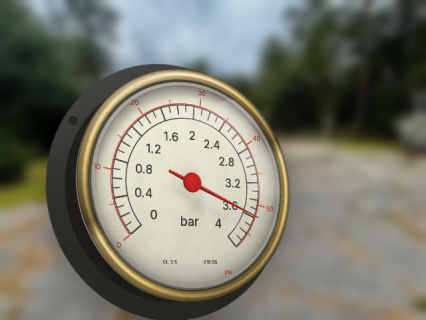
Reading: 3.6 bar
